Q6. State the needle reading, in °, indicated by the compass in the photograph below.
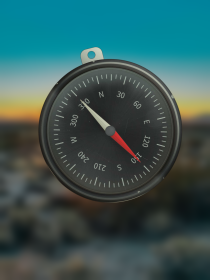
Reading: 150 °
